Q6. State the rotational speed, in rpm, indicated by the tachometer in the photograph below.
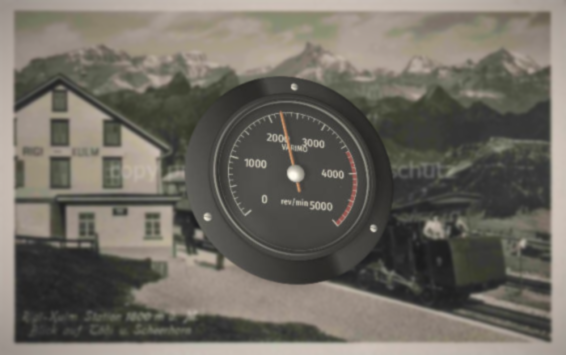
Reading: 2200 rpm
